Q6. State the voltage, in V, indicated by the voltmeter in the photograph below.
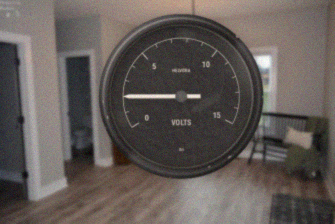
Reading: 2 V
